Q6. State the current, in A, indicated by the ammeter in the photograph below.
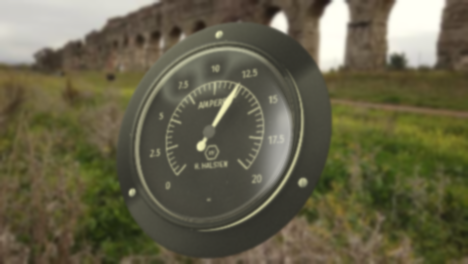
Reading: 12.5 A
